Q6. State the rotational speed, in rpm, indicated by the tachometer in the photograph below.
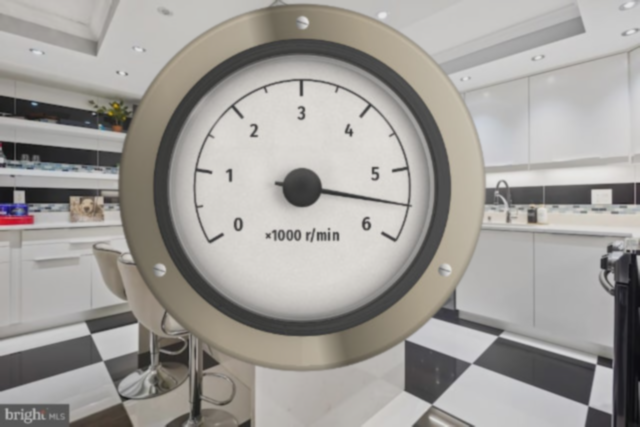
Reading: 5500 rpm
